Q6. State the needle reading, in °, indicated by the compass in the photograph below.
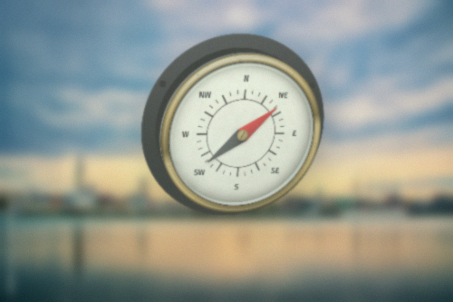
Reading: 50 °
